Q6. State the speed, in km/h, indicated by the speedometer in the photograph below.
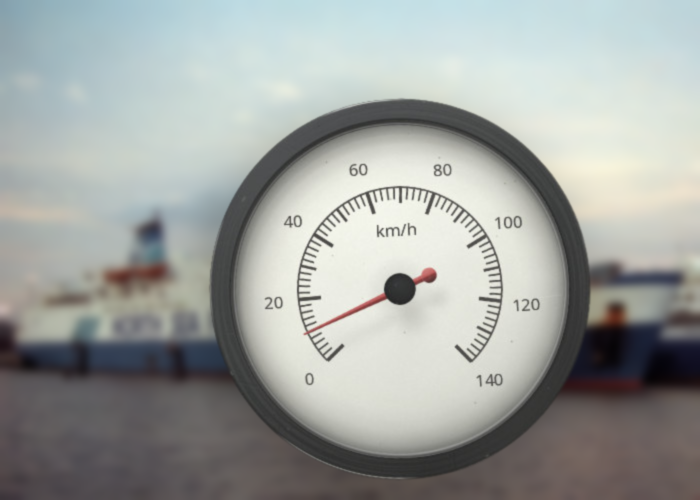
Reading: 10 km/h
